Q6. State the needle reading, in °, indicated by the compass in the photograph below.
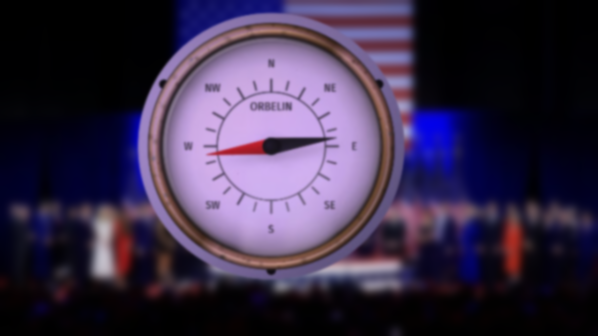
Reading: 262.5 °
